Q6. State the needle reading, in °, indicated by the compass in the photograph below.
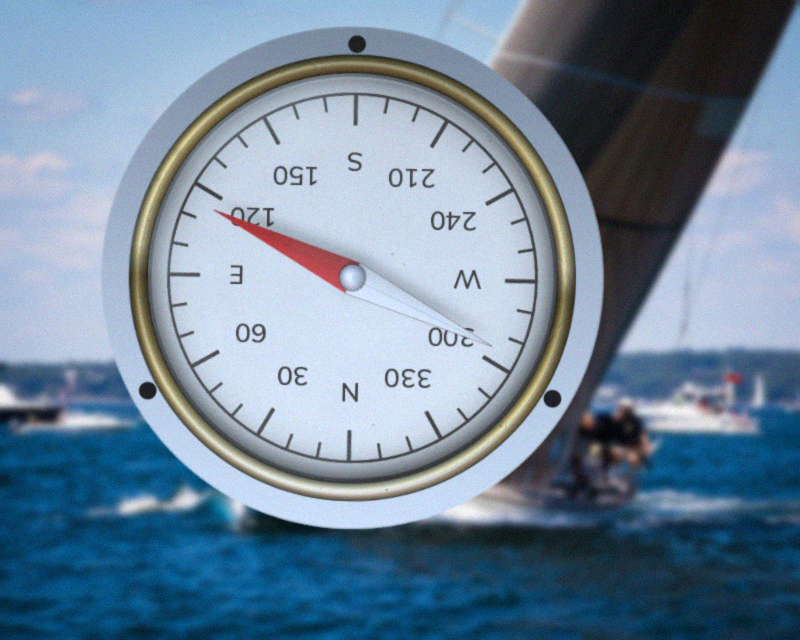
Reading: 115 °
